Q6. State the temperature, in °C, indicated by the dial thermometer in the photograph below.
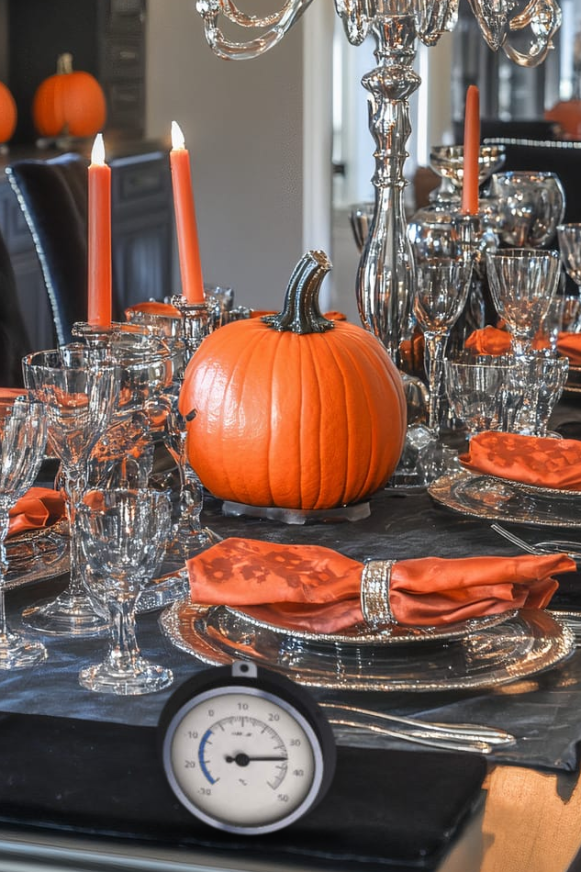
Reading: 35 °C
